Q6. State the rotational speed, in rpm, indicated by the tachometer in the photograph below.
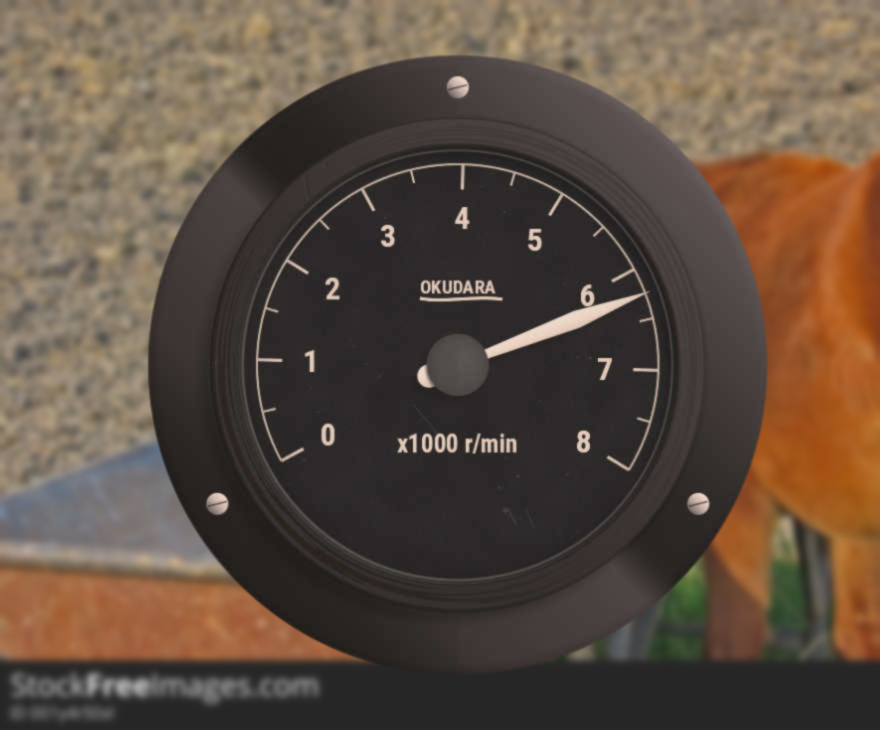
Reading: 6250 rpm
